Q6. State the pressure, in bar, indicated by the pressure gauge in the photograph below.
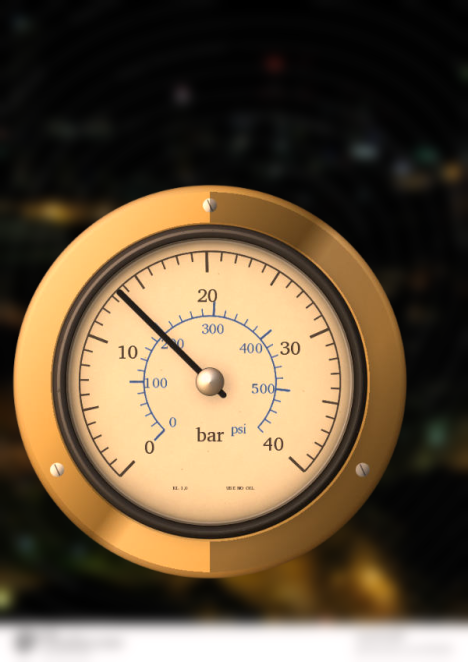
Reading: 13.5 bar
